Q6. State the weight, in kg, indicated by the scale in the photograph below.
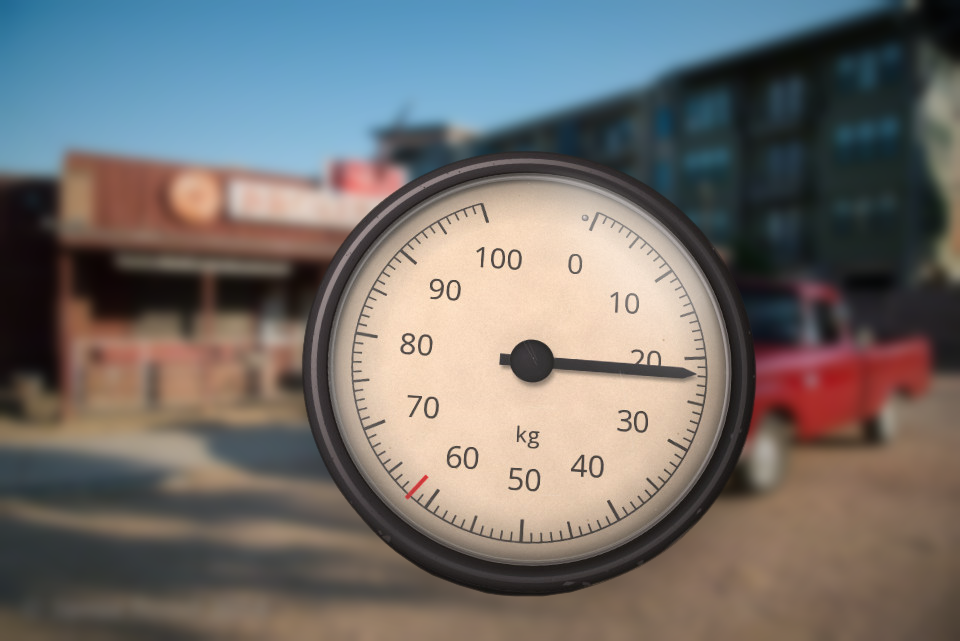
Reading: 22 kg
